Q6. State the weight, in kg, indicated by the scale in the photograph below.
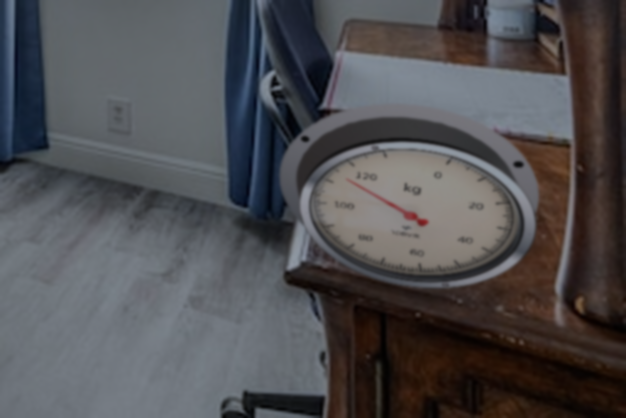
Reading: 115 kg
